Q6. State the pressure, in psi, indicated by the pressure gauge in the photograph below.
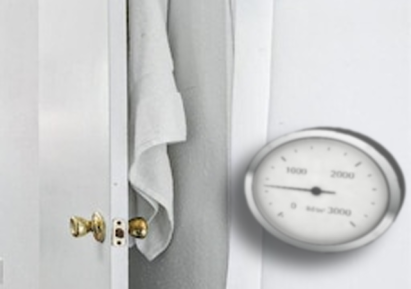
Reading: 500 psi
